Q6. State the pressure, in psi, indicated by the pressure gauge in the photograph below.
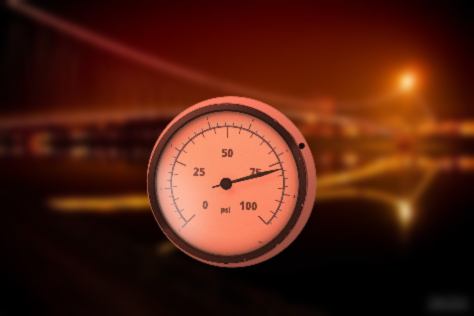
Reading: 77.5 psi
